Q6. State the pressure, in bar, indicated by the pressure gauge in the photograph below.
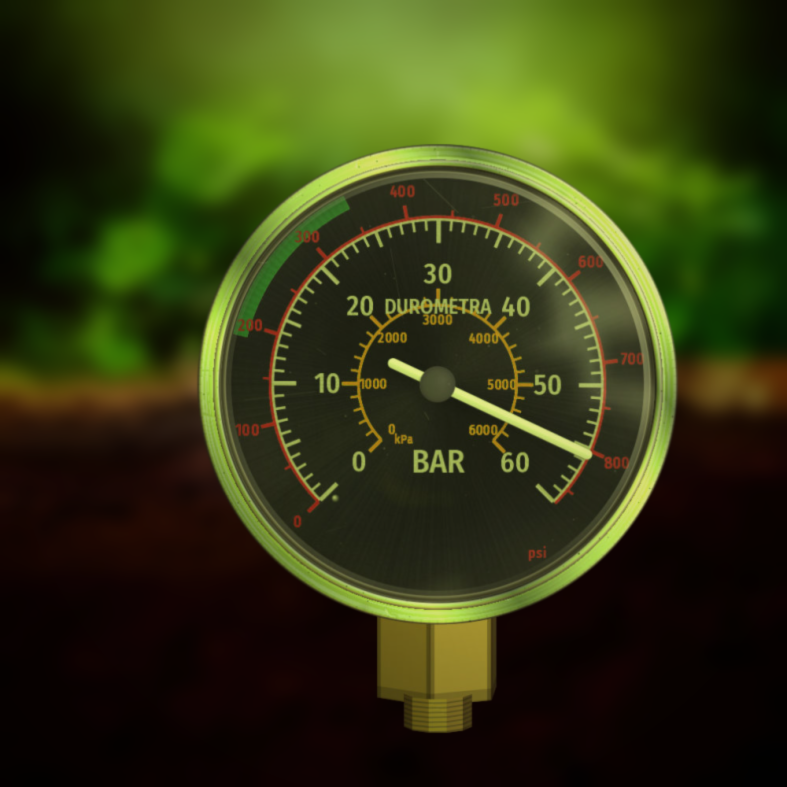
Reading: 55.5 bar
